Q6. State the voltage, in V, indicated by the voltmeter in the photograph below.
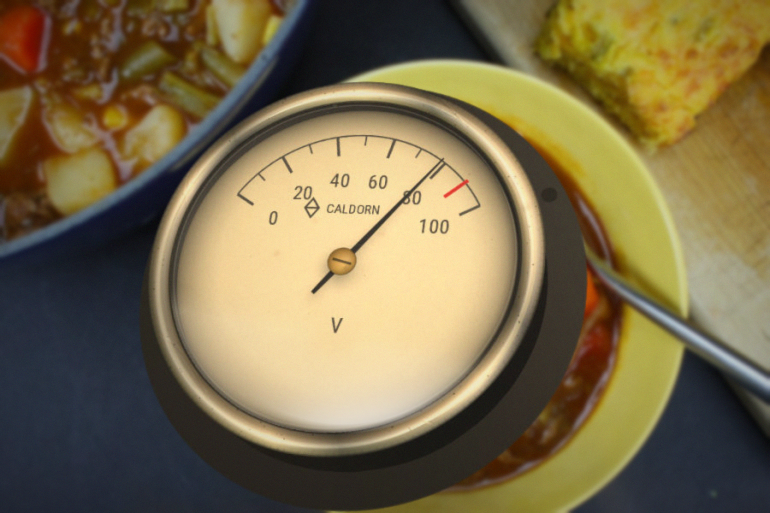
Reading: 80 V
